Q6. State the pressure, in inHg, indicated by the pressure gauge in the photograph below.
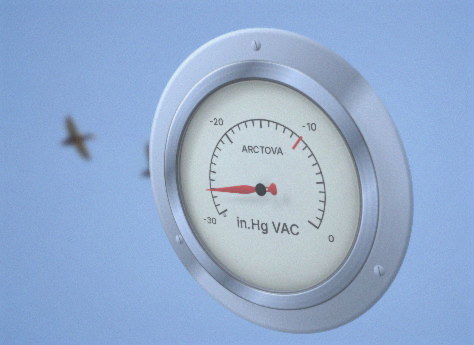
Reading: -27 inHg
